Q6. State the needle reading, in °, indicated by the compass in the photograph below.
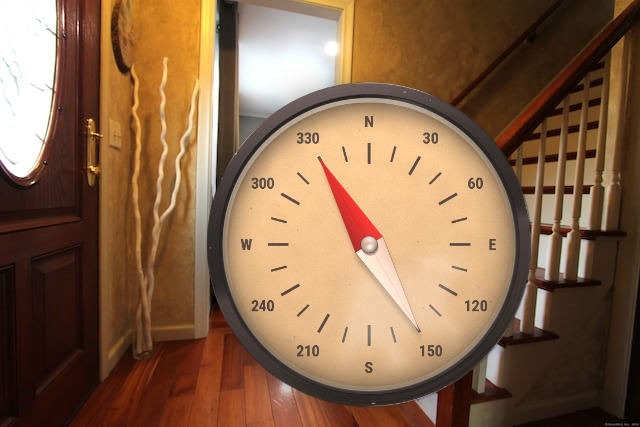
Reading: 330 °
